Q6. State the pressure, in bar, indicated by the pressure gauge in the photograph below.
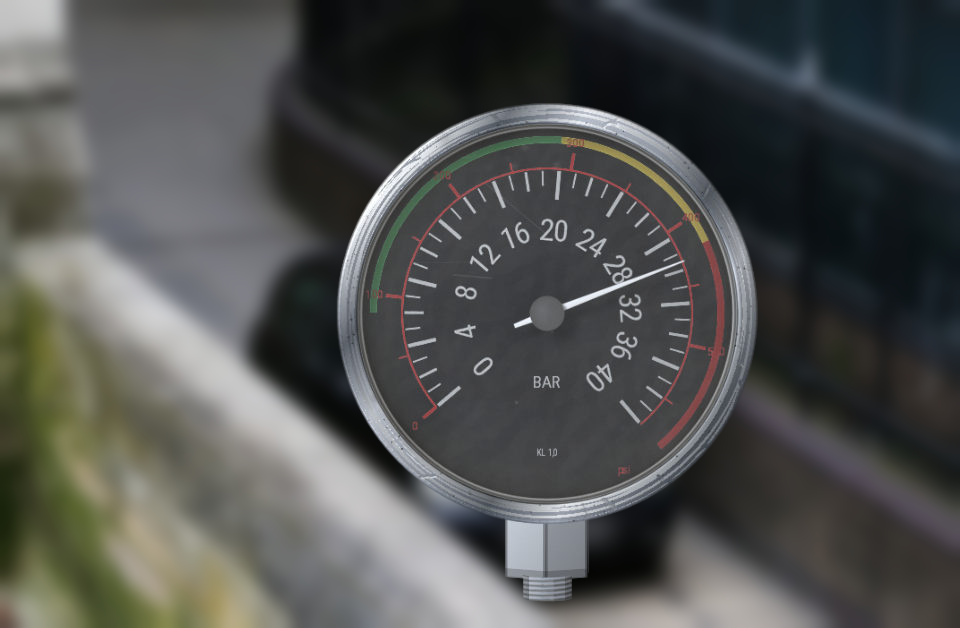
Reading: 29.5 bar
